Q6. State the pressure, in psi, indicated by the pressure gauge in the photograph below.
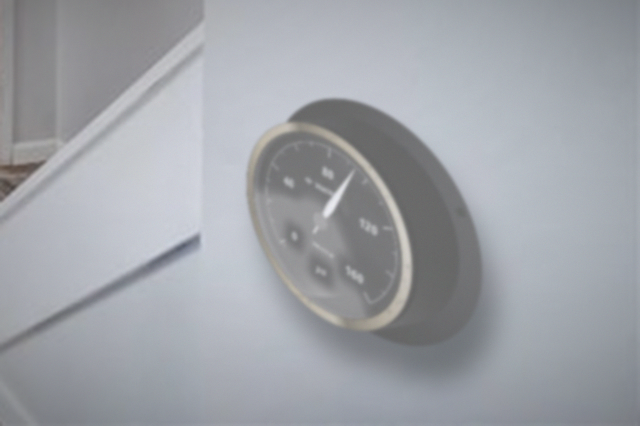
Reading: 95 psi
